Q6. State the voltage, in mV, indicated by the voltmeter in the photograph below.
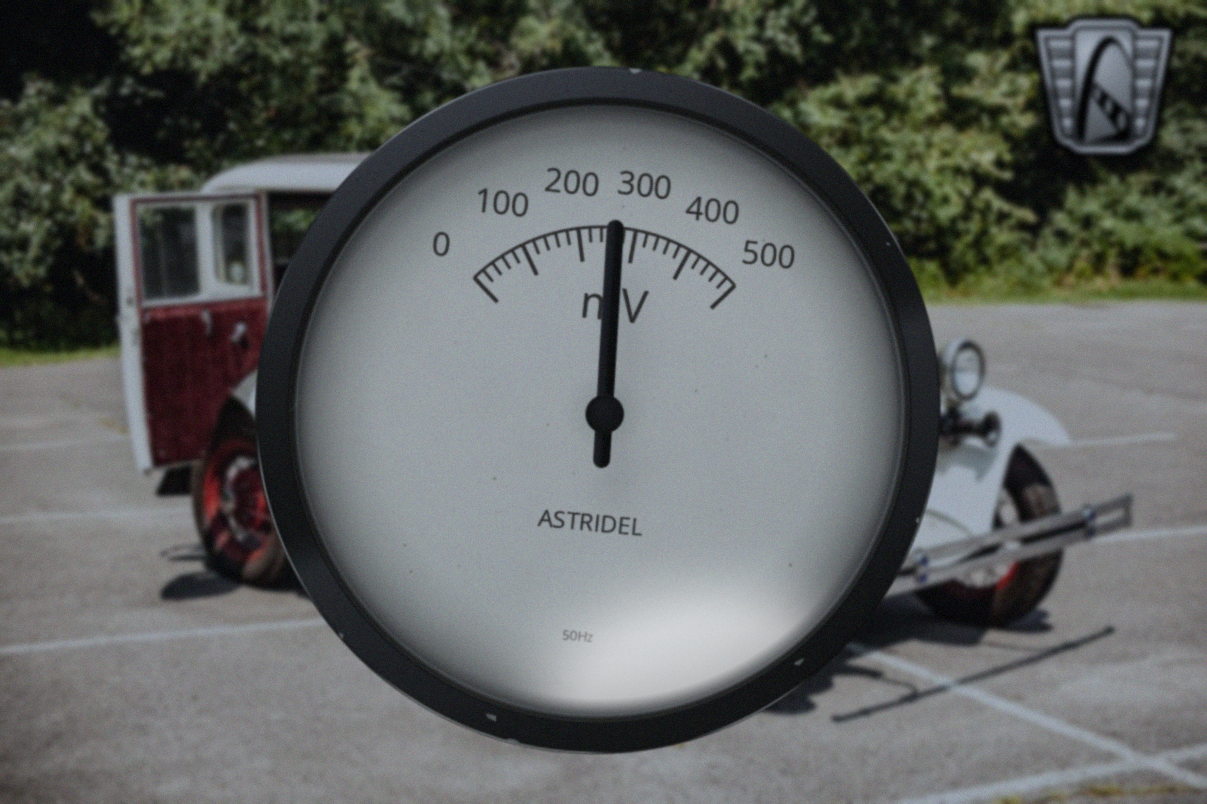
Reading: 260 mV
